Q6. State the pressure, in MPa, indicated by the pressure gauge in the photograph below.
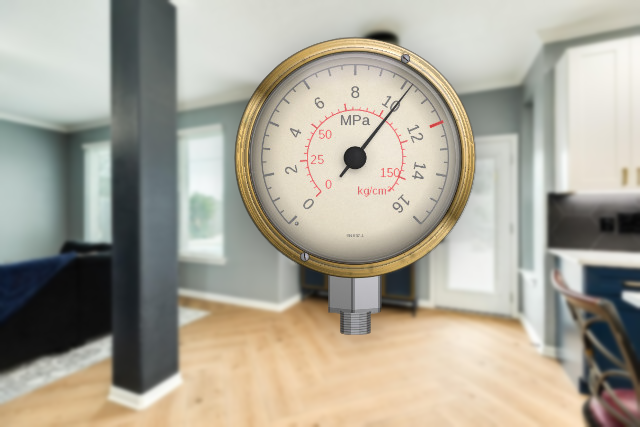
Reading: 10.25 MPa
